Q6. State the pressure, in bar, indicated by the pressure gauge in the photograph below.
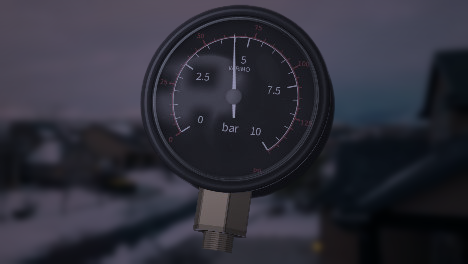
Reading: 4.5 bar
